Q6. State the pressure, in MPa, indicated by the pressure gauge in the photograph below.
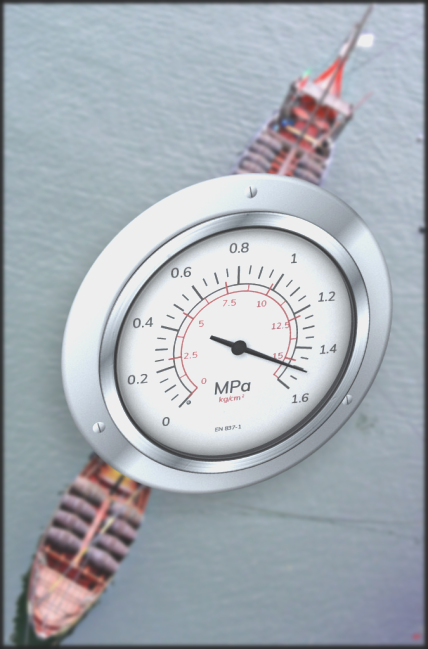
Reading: 1.5 MPa
